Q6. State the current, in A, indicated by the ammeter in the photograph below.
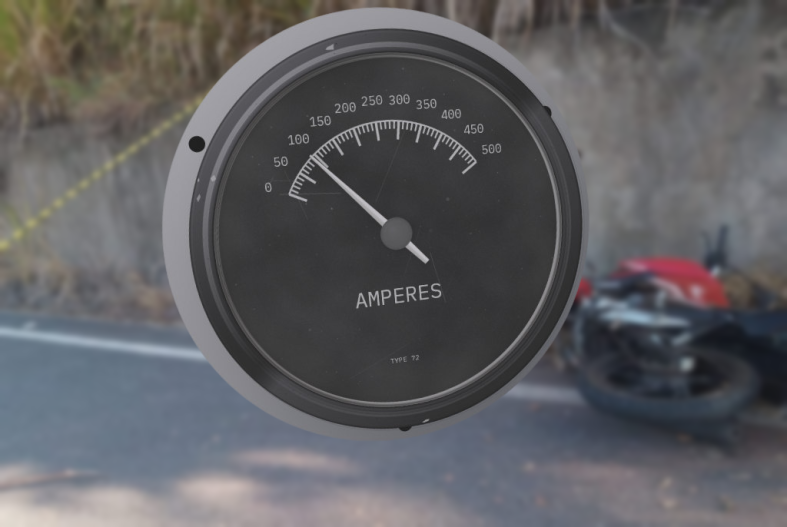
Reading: 90 A
